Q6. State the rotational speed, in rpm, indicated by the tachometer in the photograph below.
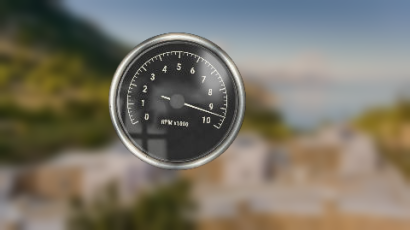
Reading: 9400 rpm
